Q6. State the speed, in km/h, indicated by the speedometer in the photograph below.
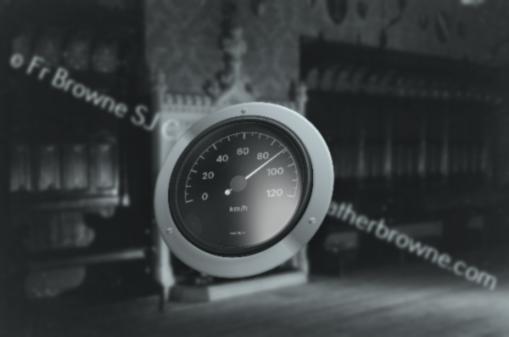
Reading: 90 km/h
